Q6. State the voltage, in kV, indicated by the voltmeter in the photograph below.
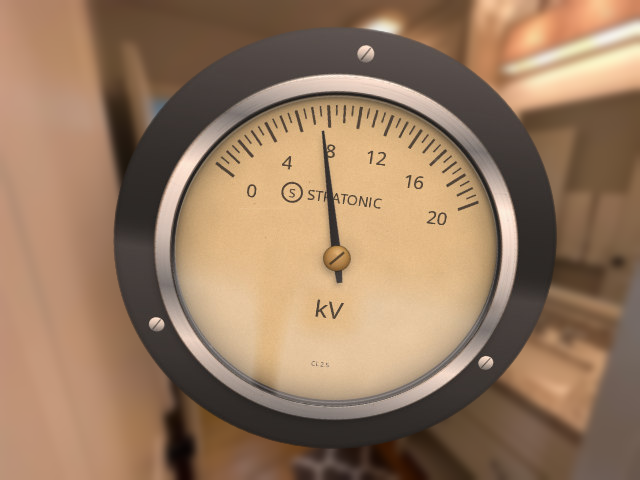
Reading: 7.5 kV
